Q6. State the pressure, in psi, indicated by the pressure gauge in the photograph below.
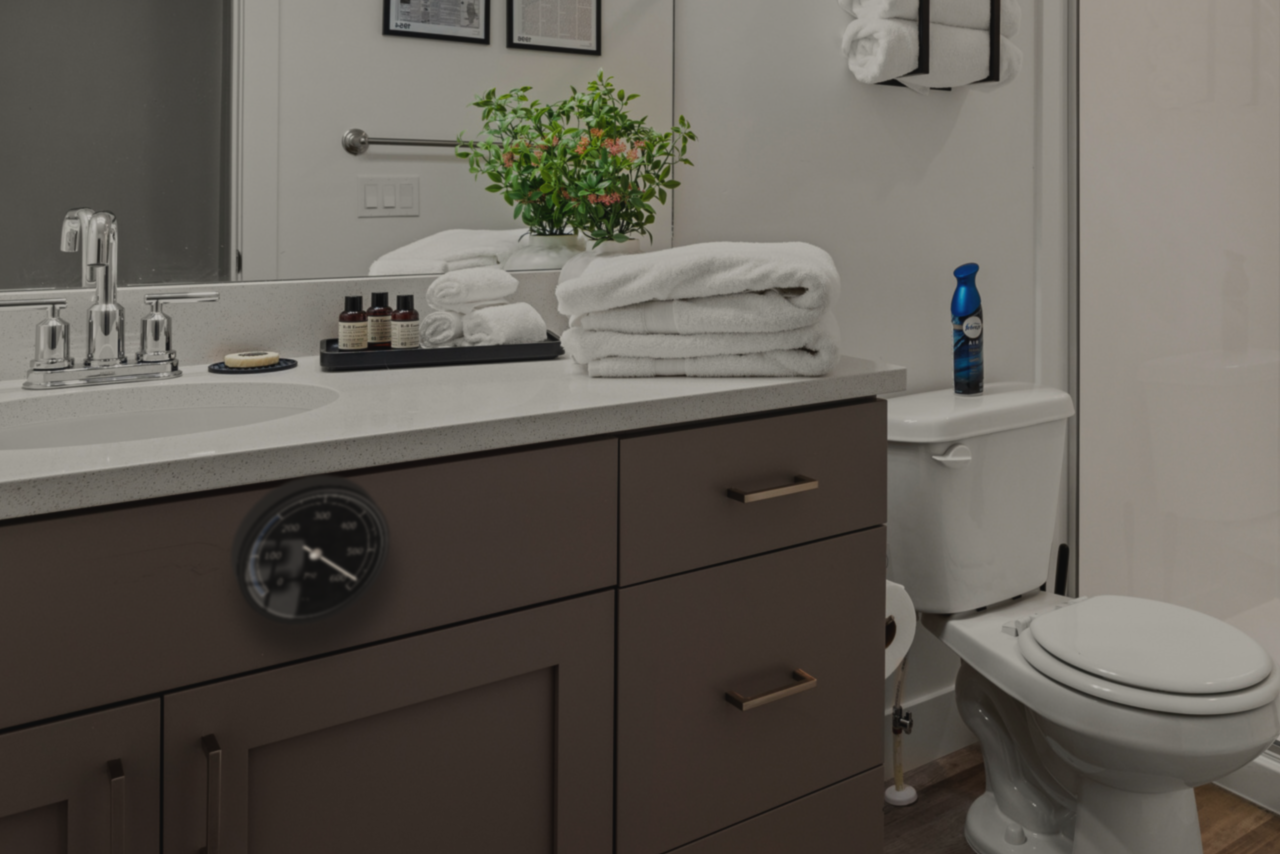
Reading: 575 psi
